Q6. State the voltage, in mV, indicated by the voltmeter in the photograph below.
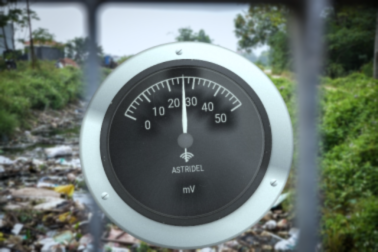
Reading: 26 mV
